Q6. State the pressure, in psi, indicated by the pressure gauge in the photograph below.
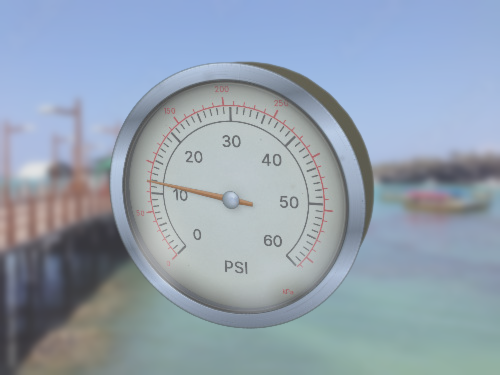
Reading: 12 psi
